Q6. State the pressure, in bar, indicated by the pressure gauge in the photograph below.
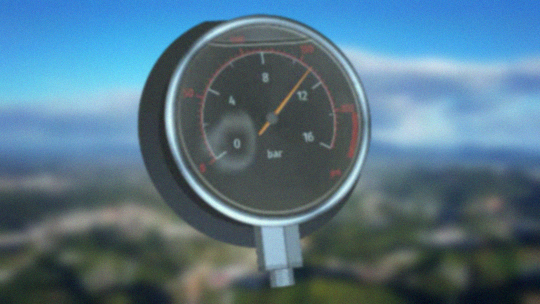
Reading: 11 bar
